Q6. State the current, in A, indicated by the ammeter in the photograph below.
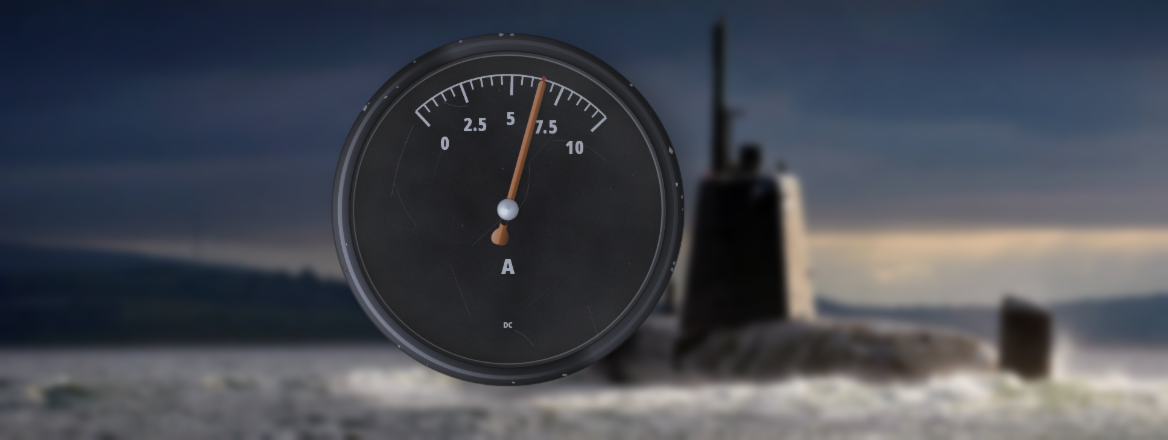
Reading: 6.5 A
